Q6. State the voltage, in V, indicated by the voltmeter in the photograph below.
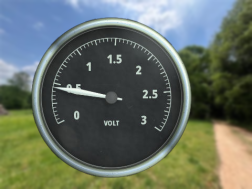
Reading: 0.45 V
